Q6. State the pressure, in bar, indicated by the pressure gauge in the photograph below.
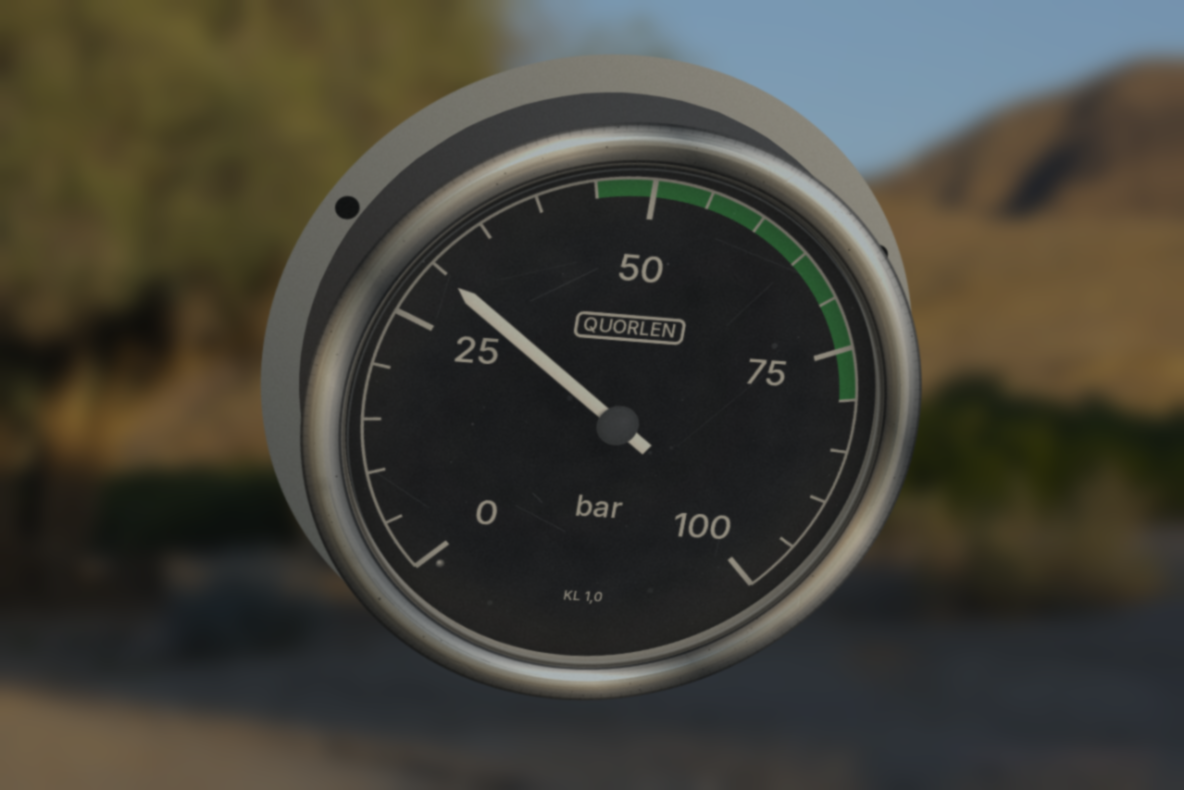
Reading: 30 bar
